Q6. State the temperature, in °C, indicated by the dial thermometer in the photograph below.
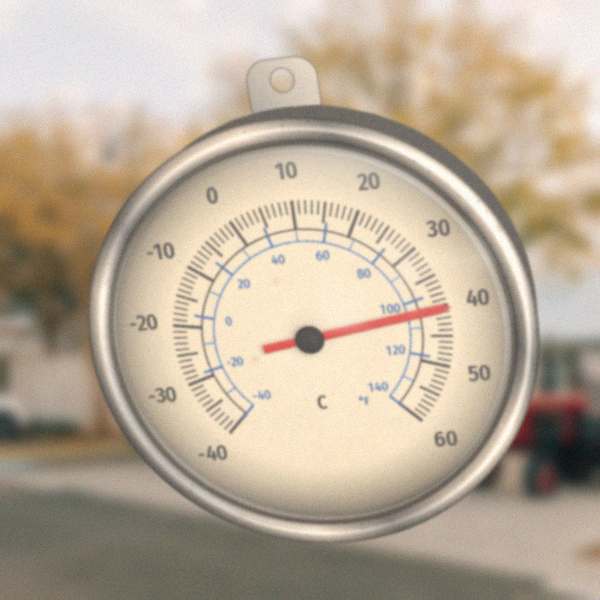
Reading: 40 °C
